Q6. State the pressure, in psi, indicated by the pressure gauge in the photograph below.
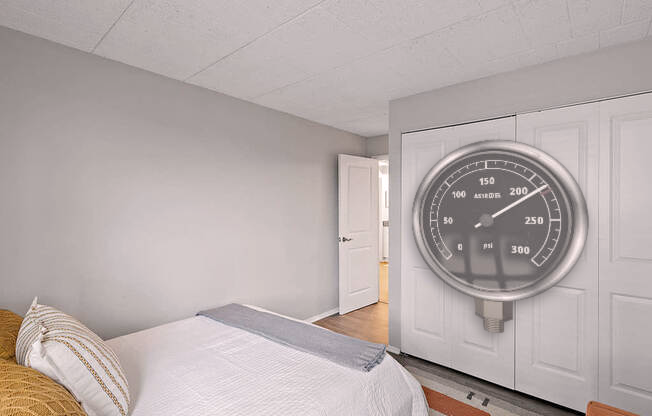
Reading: 215 psi
